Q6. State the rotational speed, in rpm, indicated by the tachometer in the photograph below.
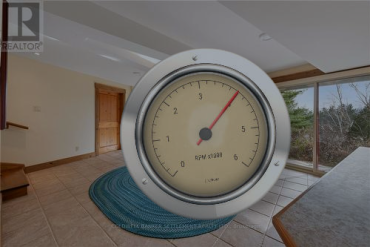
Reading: 4000 rpm
